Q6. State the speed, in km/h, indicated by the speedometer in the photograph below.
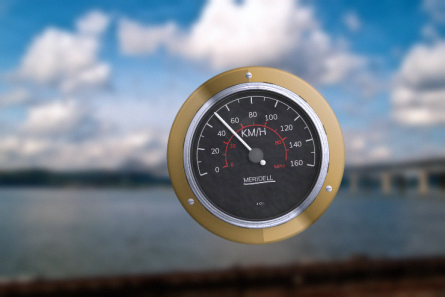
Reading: 50 km/h
